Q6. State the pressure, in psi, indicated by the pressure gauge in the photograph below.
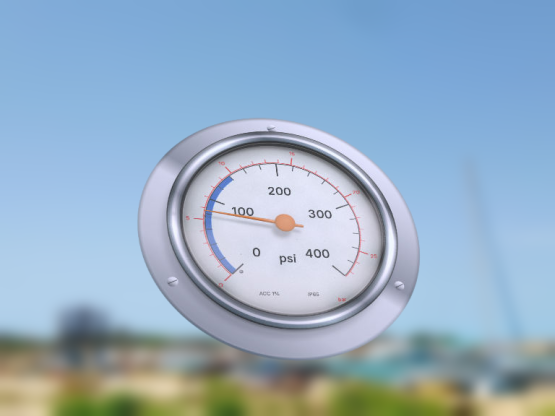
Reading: 80 psi
